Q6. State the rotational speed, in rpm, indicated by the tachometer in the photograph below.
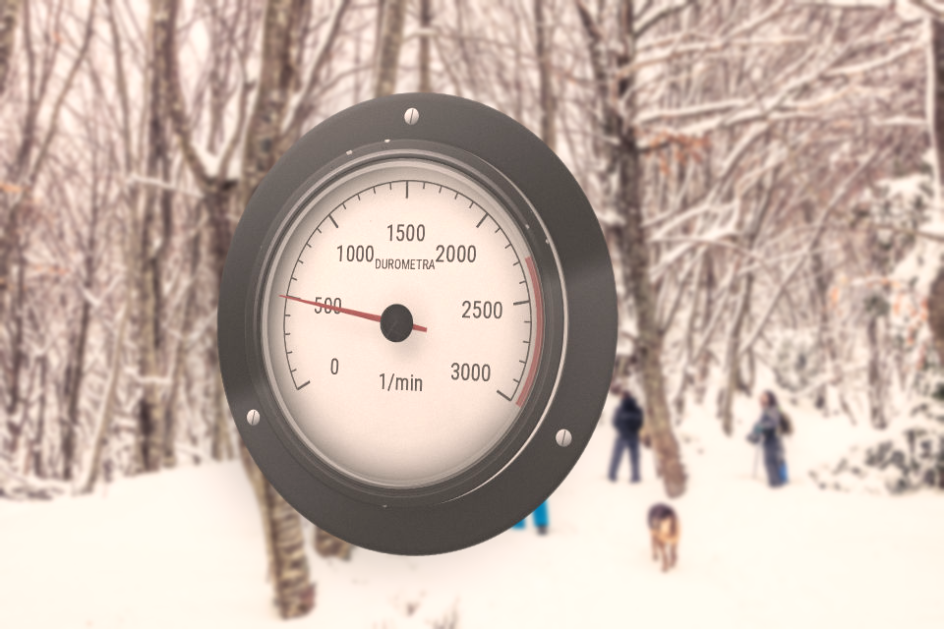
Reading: 500 rpm
